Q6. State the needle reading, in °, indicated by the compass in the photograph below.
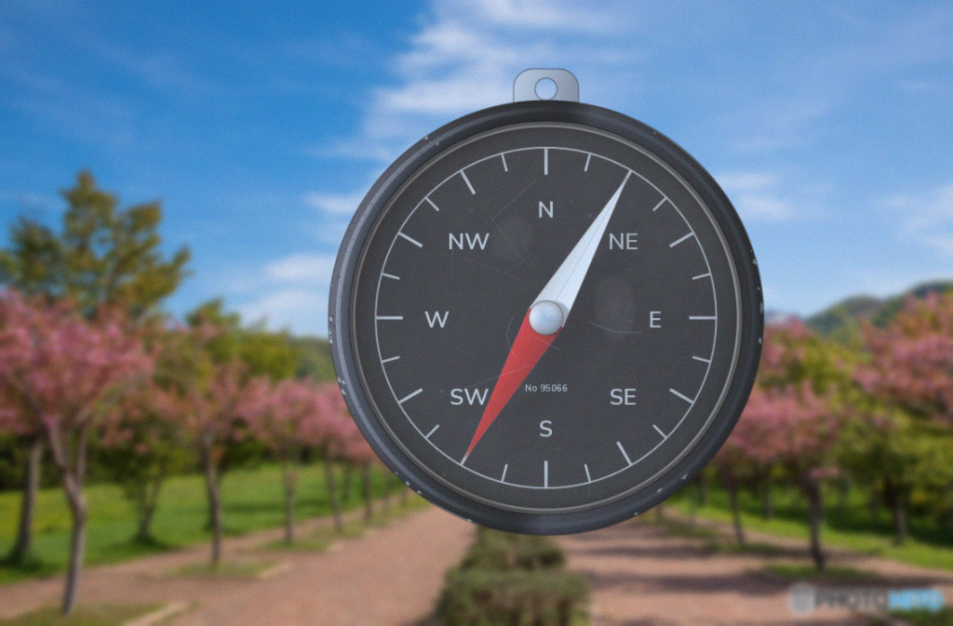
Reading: 210 °
